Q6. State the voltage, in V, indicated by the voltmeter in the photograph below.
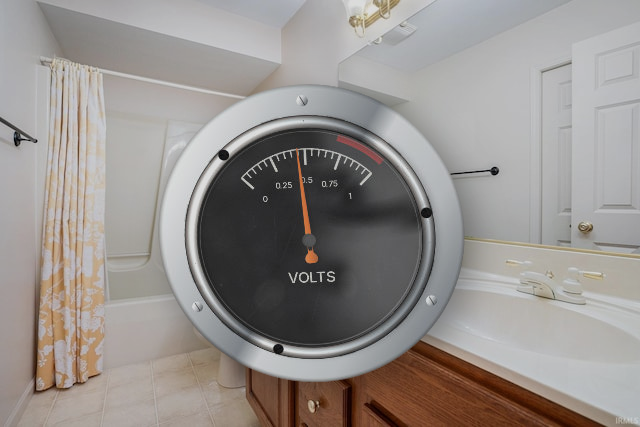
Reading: 0.45 V
